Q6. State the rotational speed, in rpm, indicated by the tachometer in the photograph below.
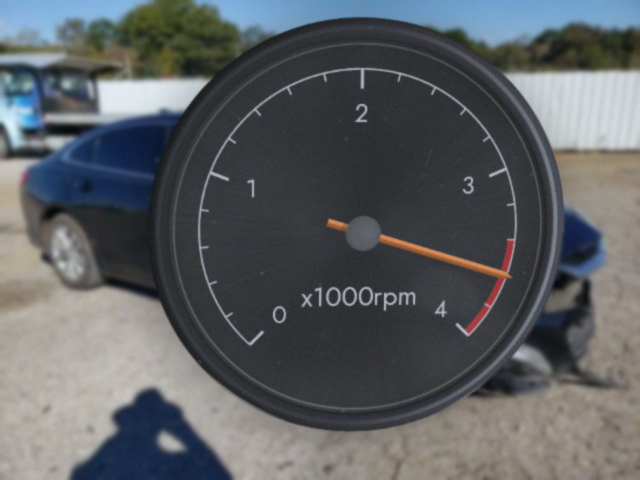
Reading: 3600 rpm
